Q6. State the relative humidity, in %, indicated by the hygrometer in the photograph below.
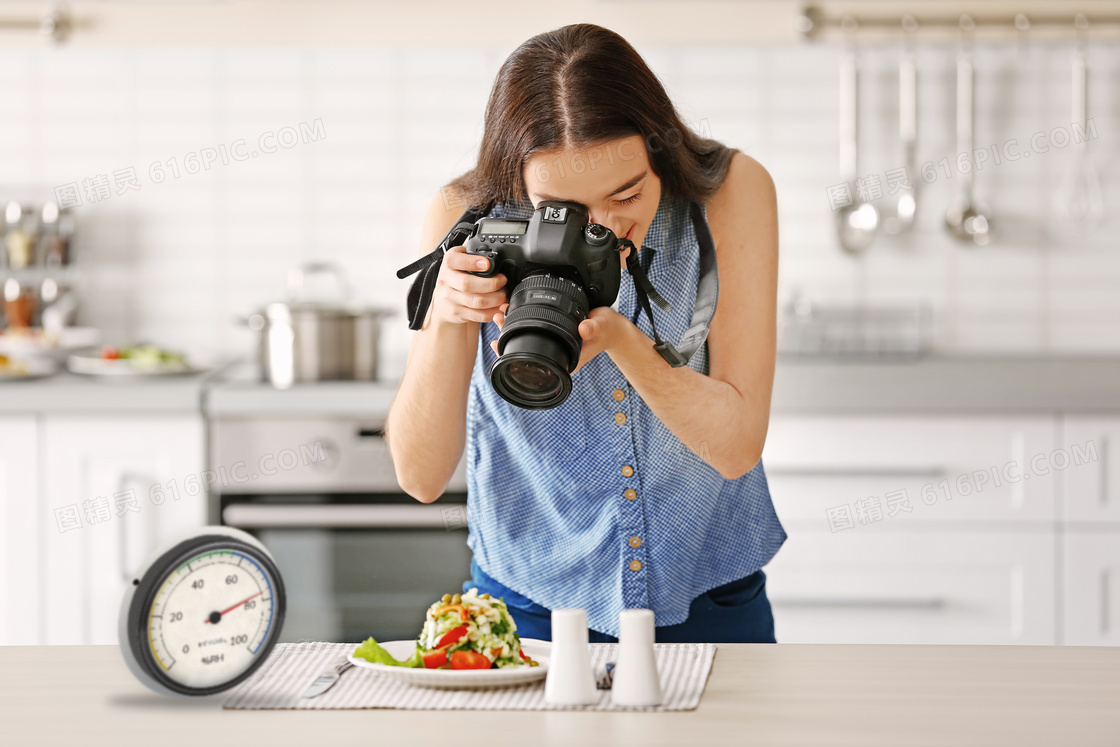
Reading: 76 %
